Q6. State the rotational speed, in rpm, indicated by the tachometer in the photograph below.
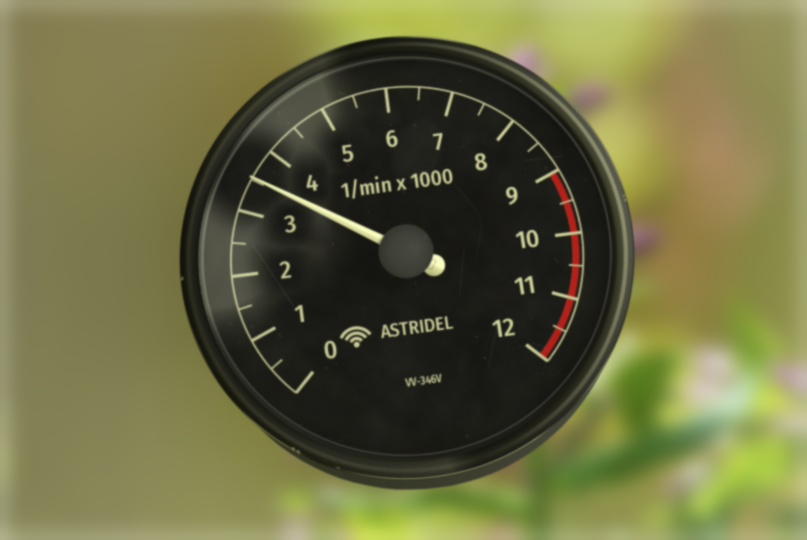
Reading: 3500 rpm
